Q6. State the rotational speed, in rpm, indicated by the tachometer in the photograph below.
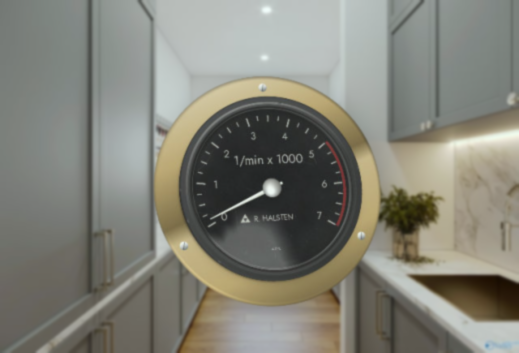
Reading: 125 rpm
